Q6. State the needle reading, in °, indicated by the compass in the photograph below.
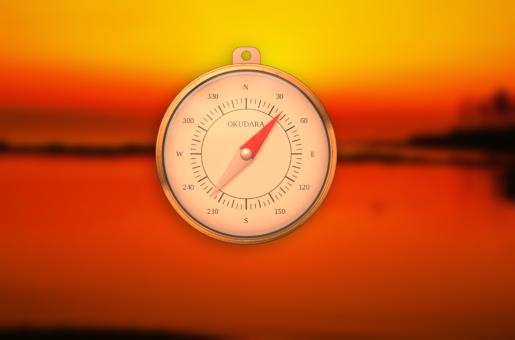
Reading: 40 °
